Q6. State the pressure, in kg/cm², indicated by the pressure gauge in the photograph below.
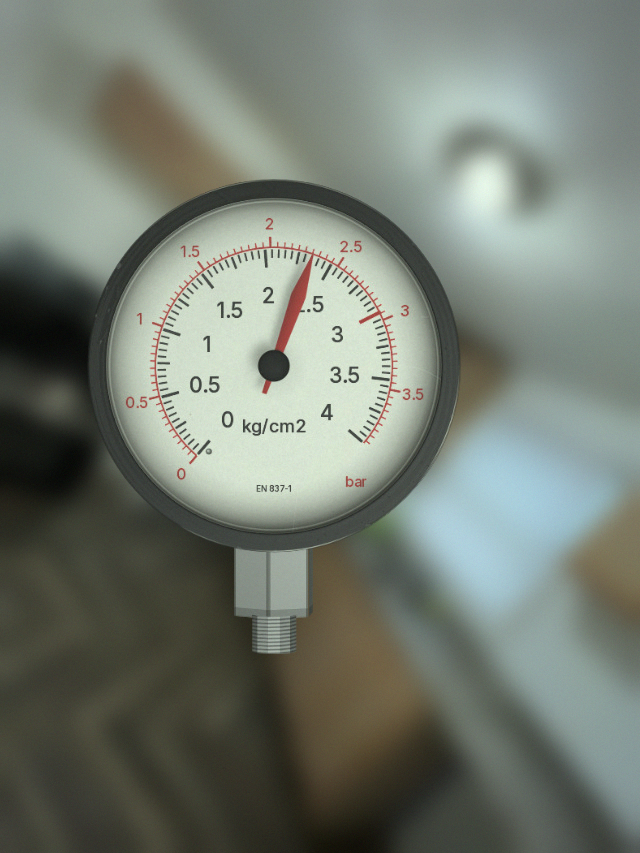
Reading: 2.35 kg/cm²
